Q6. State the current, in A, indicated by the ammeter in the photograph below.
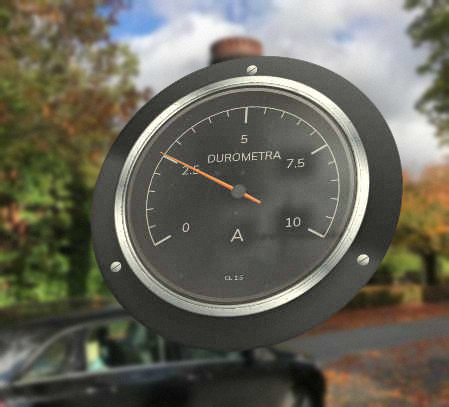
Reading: 2.5 A
